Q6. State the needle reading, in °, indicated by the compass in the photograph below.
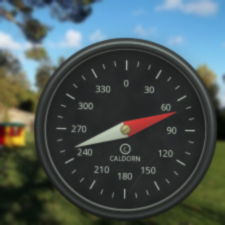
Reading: 70 °
